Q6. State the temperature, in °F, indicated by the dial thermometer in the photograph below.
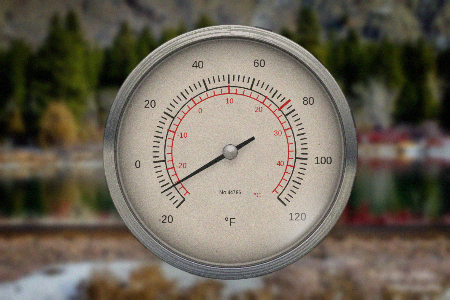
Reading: -12 °F
